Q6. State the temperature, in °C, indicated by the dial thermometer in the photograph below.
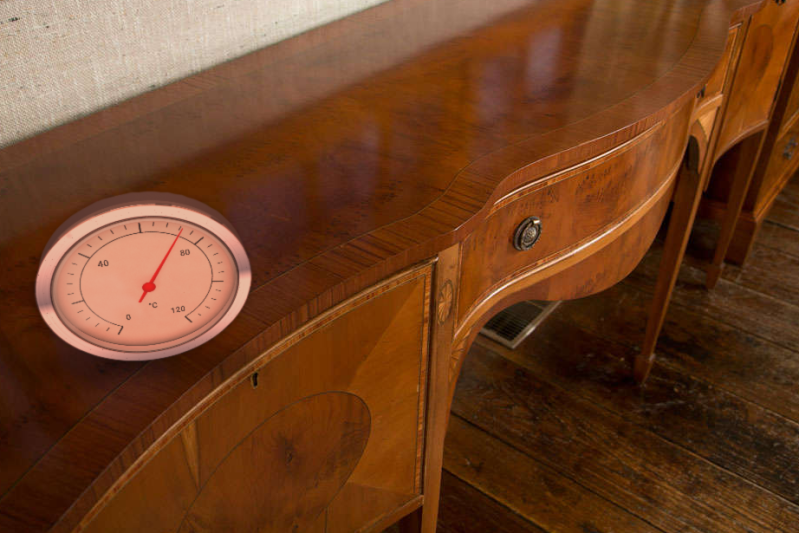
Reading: 72 °C
